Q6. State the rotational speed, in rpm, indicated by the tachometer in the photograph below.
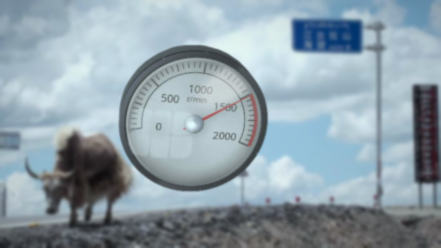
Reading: 1500 rpm
